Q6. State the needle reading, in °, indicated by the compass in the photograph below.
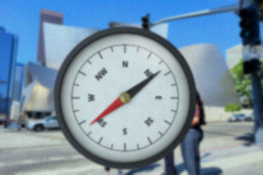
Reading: 232.5 °
